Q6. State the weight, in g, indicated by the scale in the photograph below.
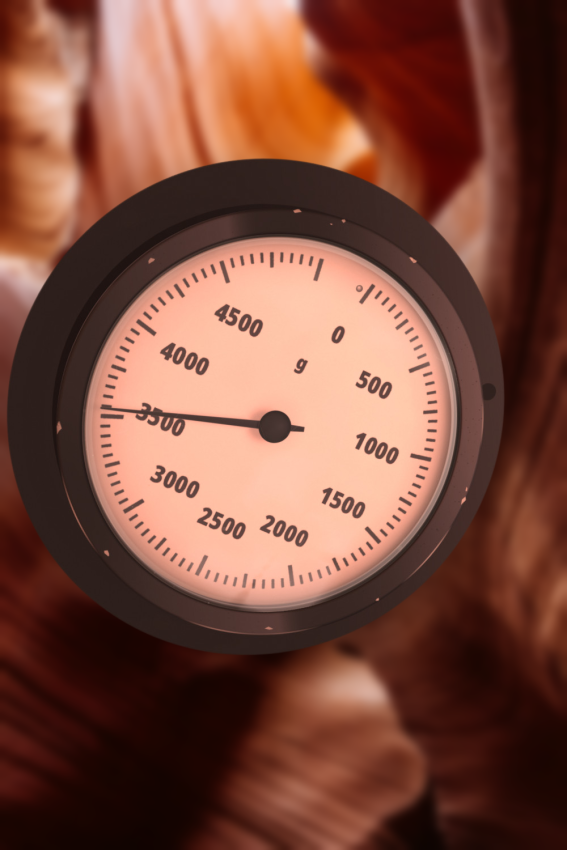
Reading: 3550 g
